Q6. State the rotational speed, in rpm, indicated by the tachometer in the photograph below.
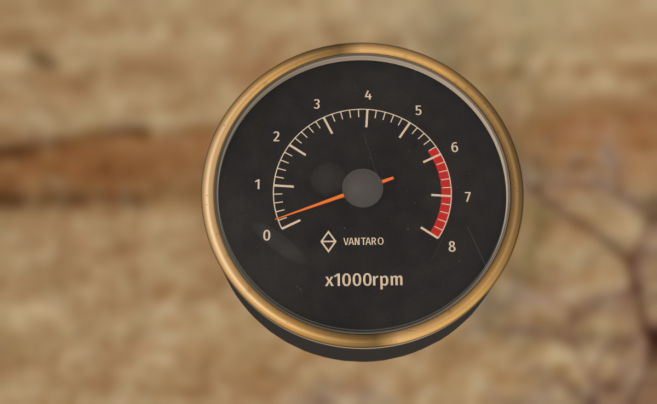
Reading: 200 rpm
